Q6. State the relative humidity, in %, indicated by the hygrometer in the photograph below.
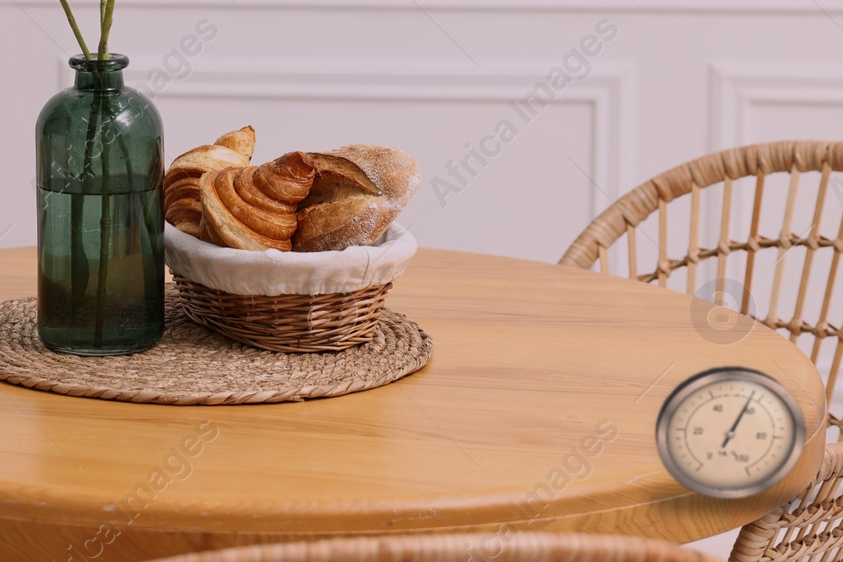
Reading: 56 %
